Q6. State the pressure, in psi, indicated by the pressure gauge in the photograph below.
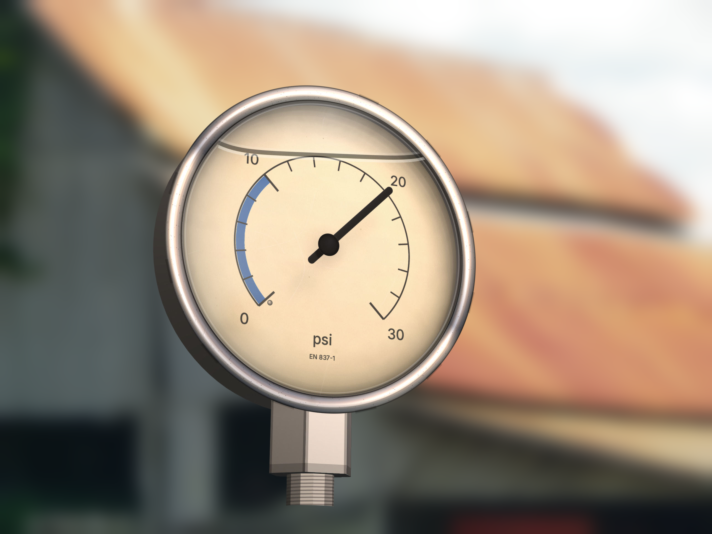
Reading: 20 psi
